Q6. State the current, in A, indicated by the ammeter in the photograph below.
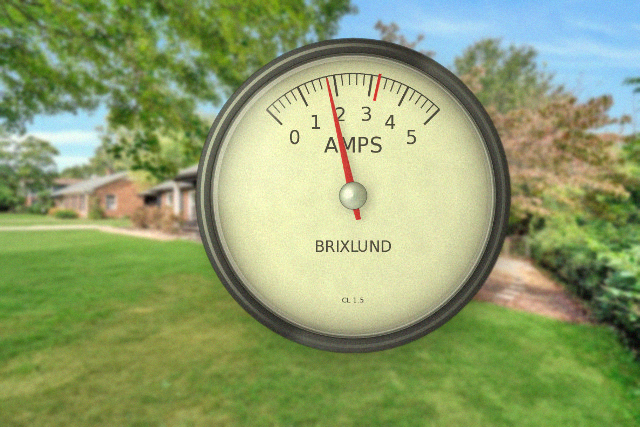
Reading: 1.8 A
